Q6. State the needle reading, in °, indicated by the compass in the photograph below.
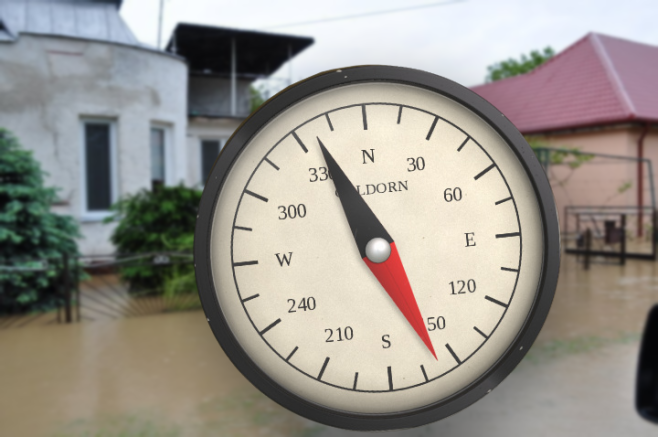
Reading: 157.5 °
